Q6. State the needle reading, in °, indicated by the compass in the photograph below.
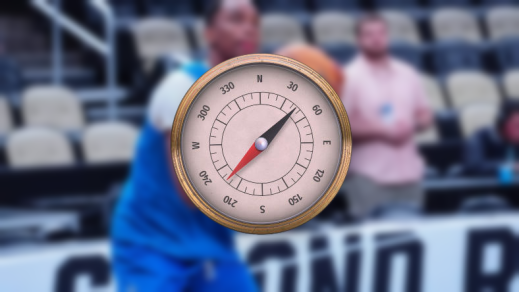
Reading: 225 °
